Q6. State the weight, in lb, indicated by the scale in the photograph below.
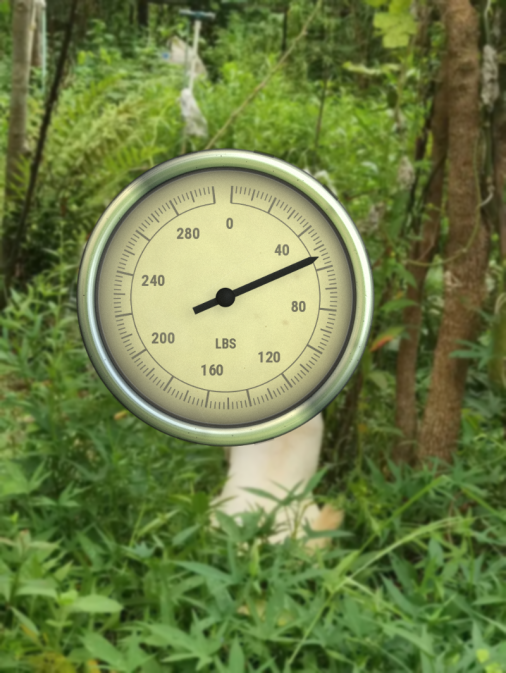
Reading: 54 lb
